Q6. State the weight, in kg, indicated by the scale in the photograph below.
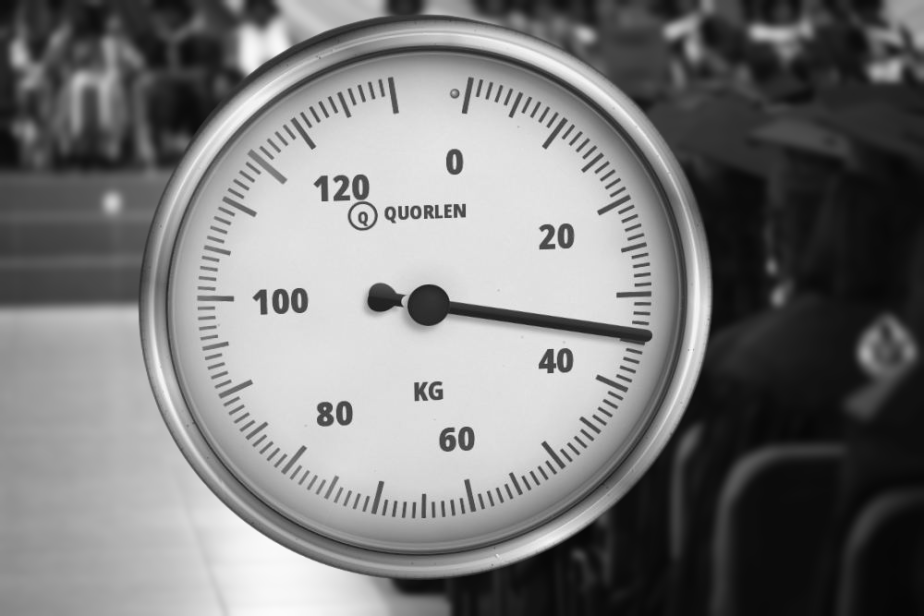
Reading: 34 kg
